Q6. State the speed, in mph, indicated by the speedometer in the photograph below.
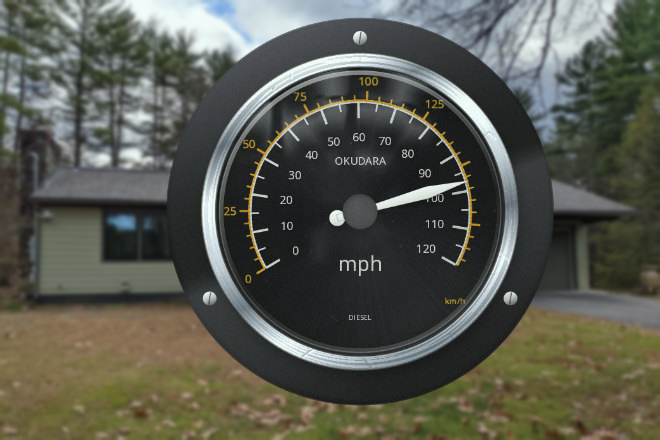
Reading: 97.5 mph
